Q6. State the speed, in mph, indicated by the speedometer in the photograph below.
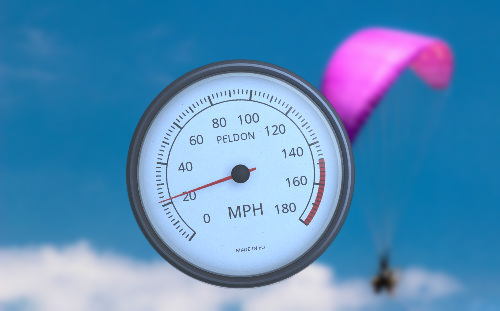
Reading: 22 mph
